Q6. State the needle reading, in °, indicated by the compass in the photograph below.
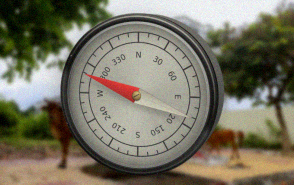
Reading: 290 °
